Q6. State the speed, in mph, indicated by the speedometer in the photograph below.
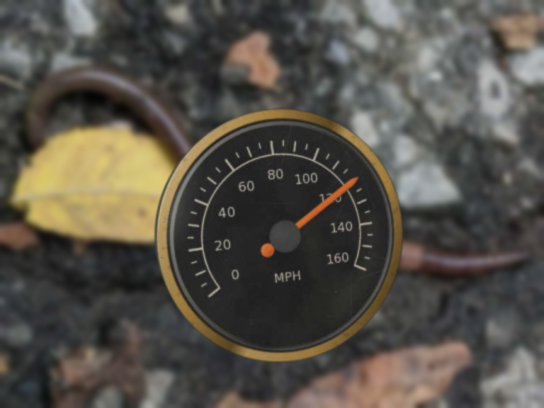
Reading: 120 mph
